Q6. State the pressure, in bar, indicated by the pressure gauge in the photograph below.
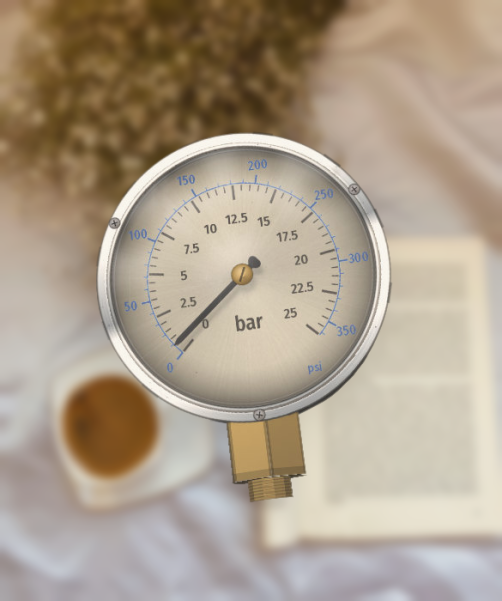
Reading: 0.5 bar
